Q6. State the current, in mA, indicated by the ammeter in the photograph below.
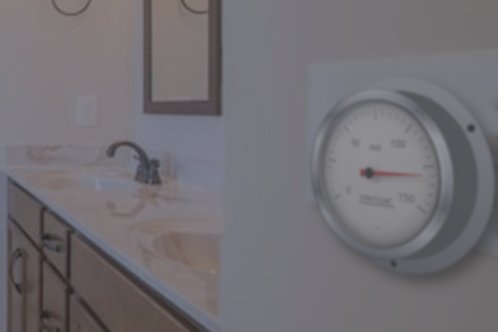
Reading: 130 mA
